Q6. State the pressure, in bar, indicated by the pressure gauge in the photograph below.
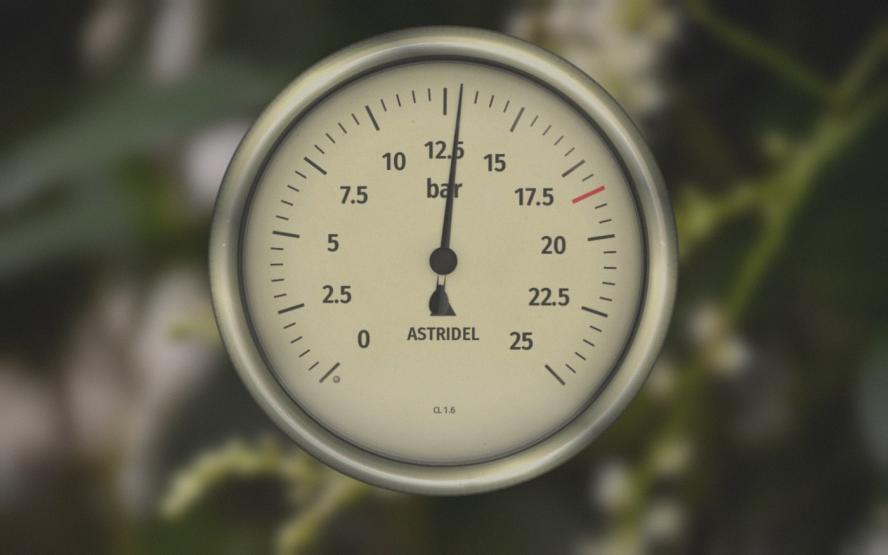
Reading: 13 bar
